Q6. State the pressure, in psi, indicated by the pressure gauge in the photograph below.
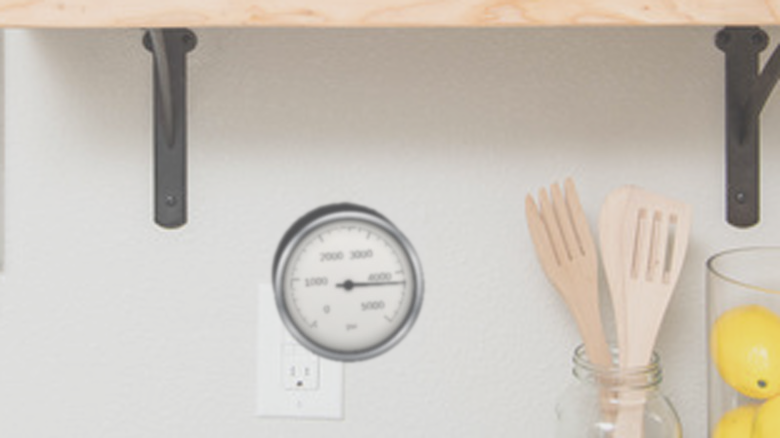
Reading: 4200 psi
